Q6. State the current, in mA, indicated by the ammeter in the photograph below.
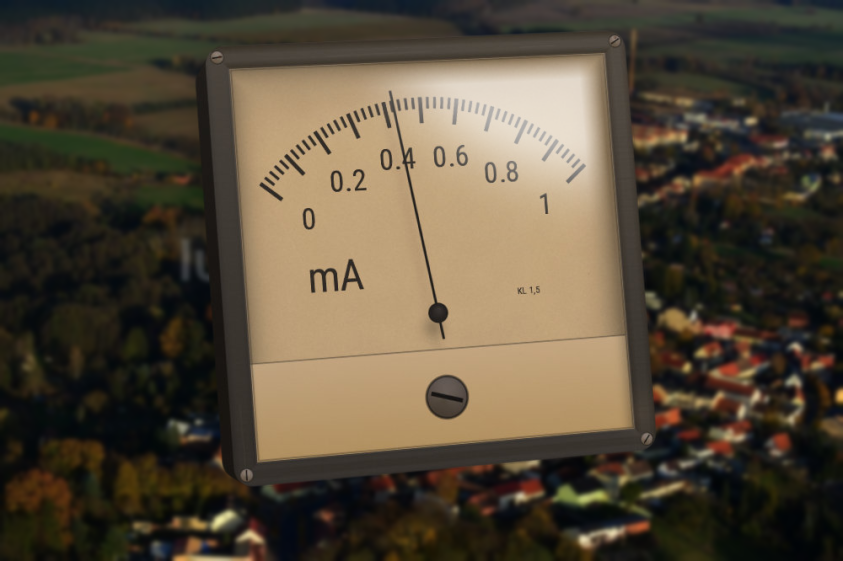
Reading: 0.42 mA
